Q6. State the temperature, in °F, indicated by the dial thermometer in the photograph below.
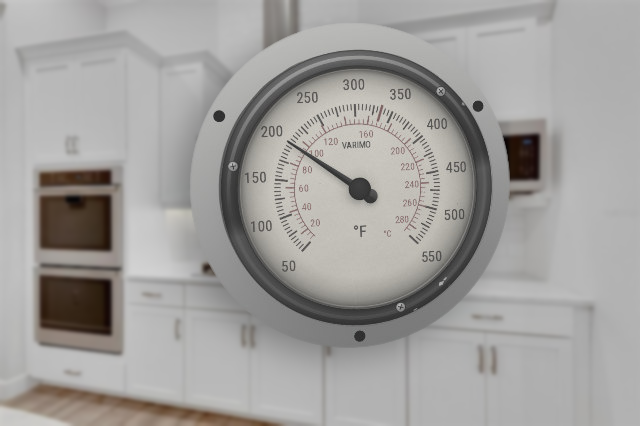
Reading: 200 °F
